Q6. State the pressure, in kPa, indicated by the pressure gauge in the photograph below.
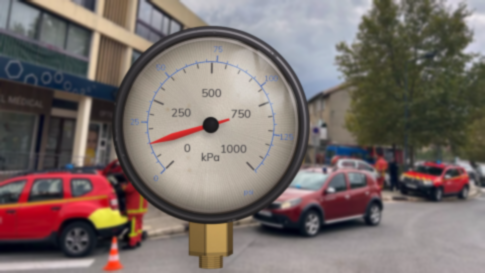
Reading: 100 kPa
